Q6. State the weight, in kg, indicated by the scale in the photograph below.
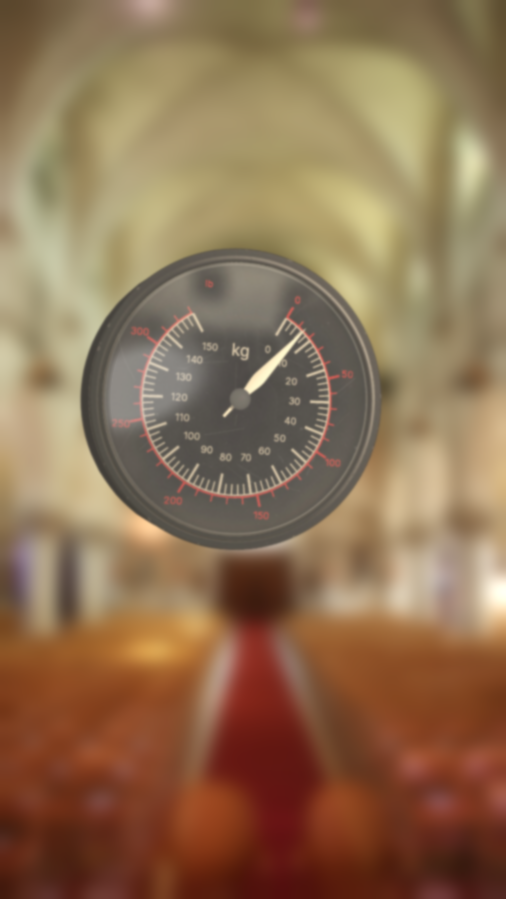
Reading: 6 kg
